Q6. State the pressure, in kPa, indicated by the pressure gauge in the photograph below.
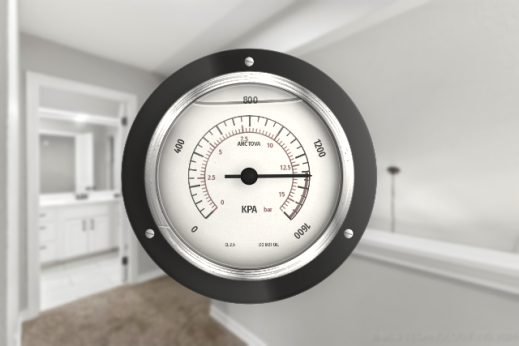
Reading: 1325 kPa
